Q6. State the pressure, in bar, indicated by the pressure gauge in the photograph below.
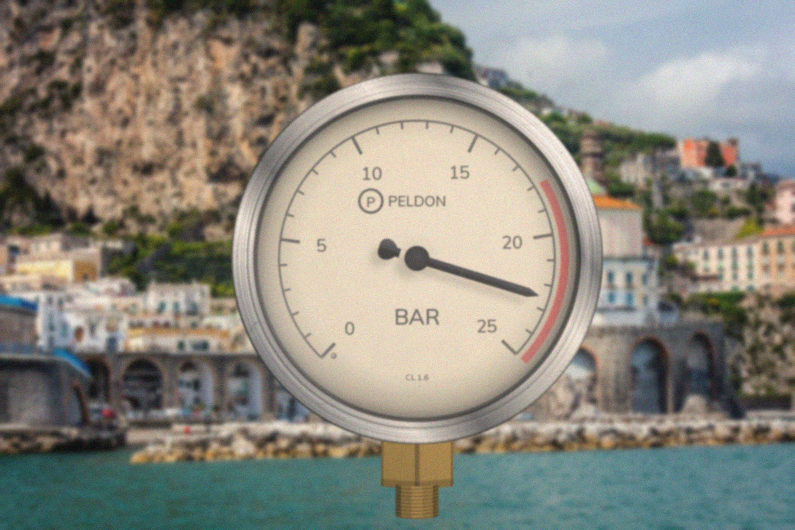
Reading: 22.5 bar
